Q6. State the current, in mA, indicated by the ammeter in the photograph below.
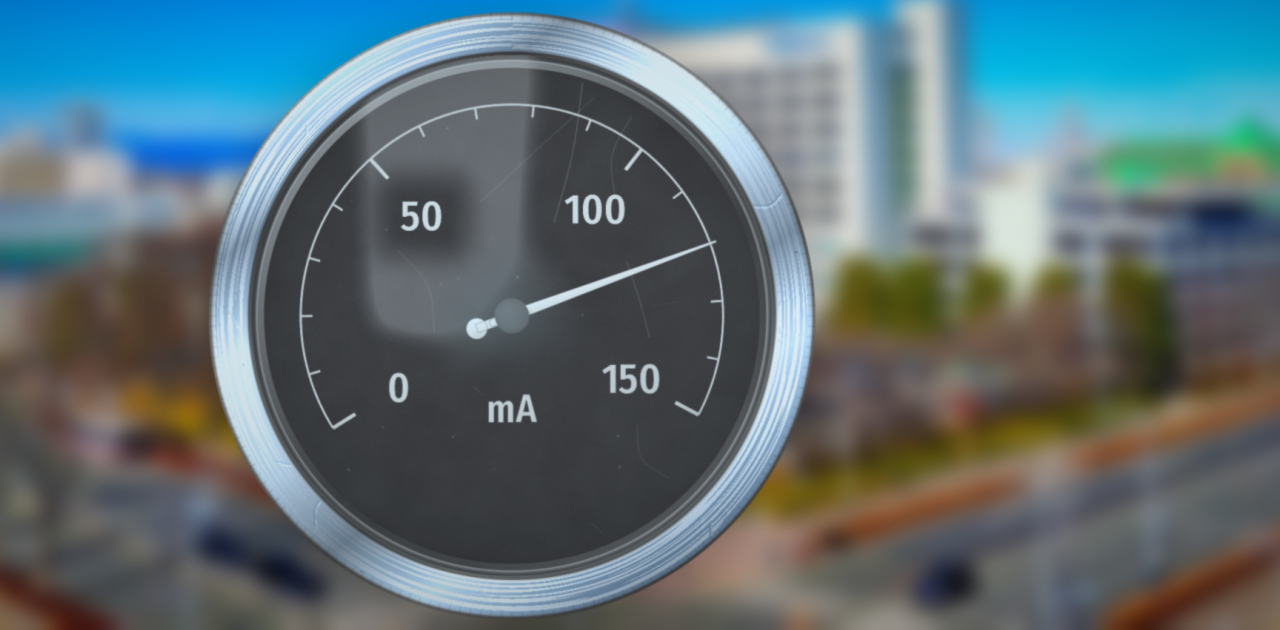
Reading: 120 mA
